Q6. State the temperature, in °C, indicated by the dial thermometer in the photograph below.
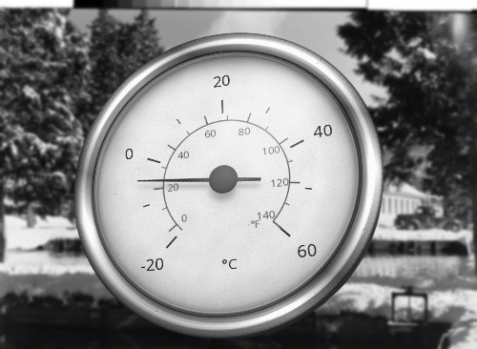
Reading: -5 °C
